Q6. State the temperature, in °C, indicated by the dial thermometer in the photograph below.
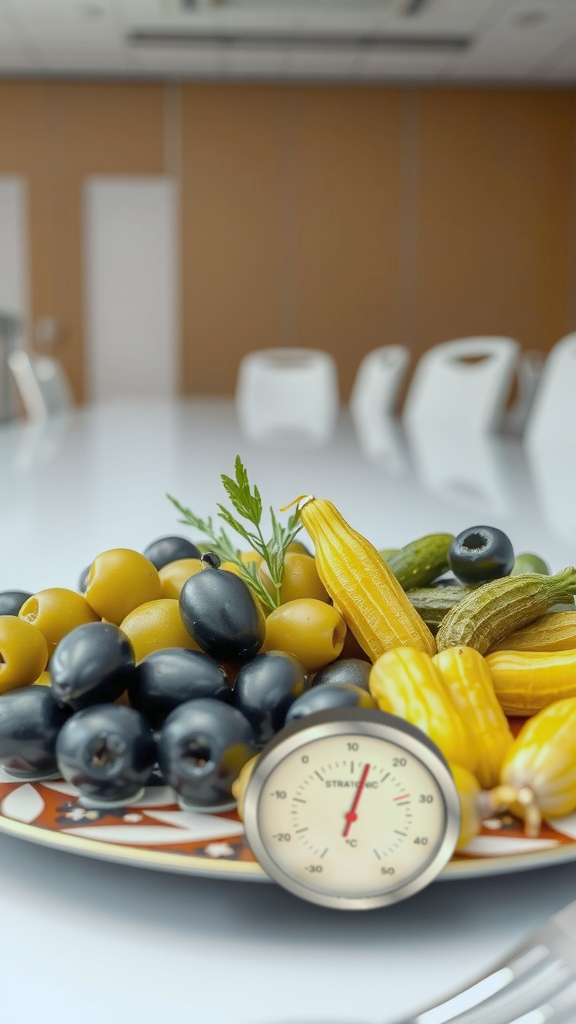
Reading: 14 °C
